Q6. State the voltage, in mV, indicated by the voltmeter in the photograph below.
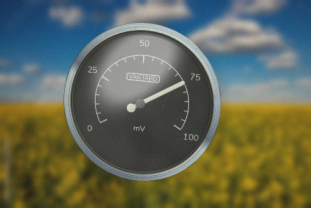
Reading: 75 mV
